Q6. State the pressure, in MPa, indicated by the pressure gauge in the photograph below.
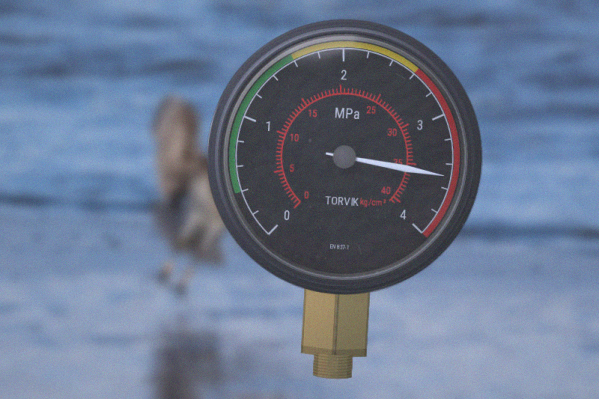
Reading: 3.5 MPa
